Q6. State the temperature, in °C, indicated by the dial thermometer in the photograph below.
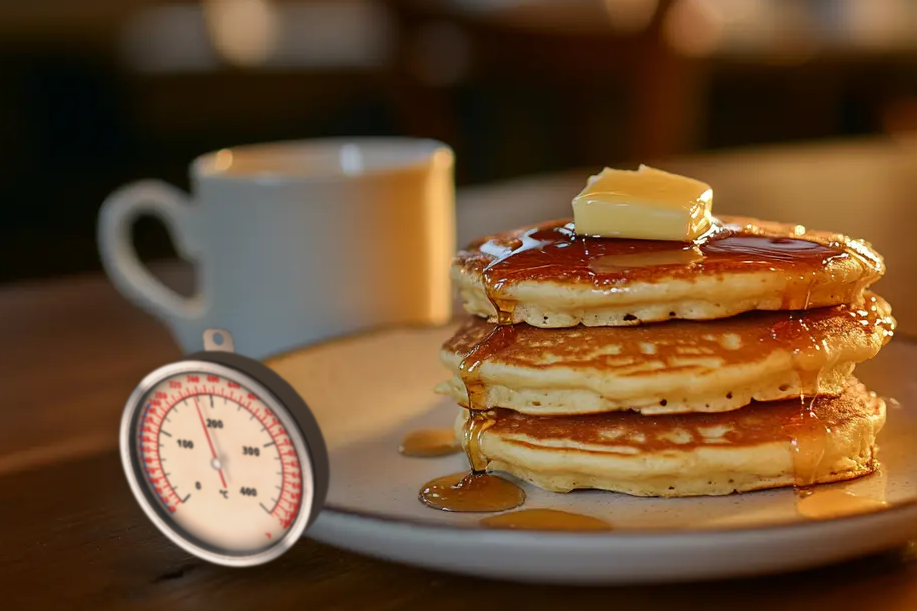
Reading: 180 °C
